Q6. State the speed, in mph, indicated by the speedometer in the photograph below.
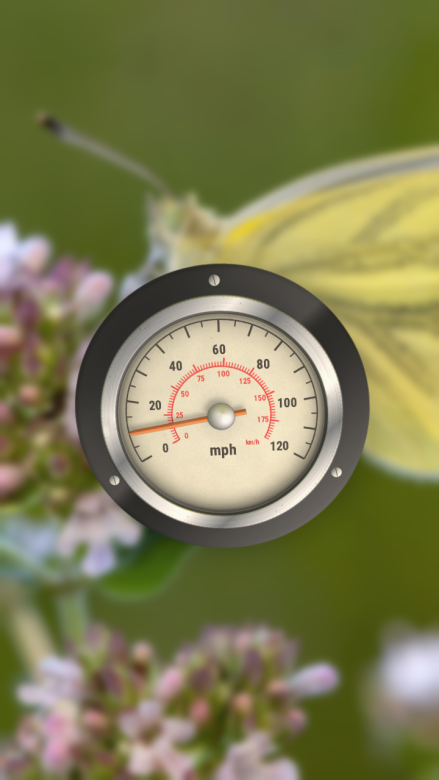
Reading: 10 mph
